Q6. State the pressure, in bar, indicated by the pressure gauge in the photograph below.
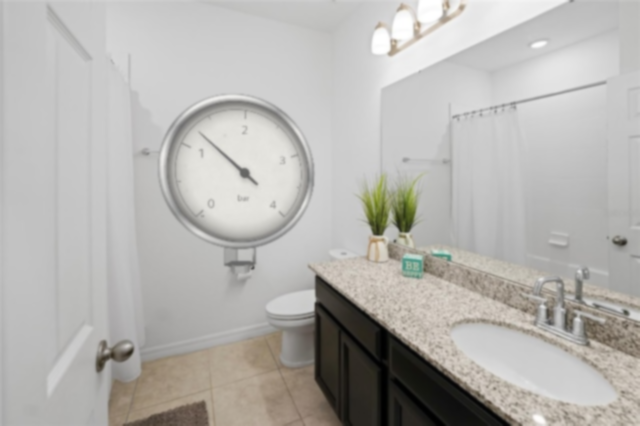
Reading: 1.25 bar
